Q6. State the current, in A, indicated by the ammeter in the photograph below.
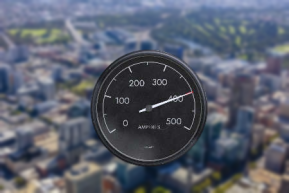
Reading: 400 A
